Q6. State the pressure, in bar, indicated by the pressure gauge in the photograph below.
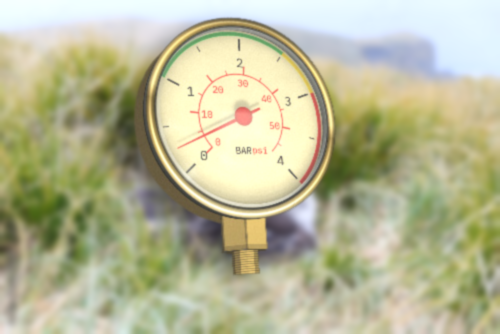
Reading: 0.25 bar
